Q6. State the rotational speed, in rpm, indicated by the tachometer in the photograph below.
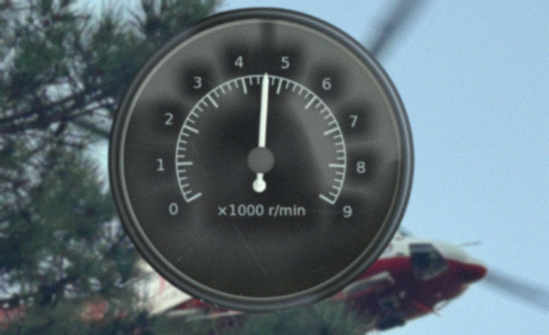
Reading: 4600 rpm
